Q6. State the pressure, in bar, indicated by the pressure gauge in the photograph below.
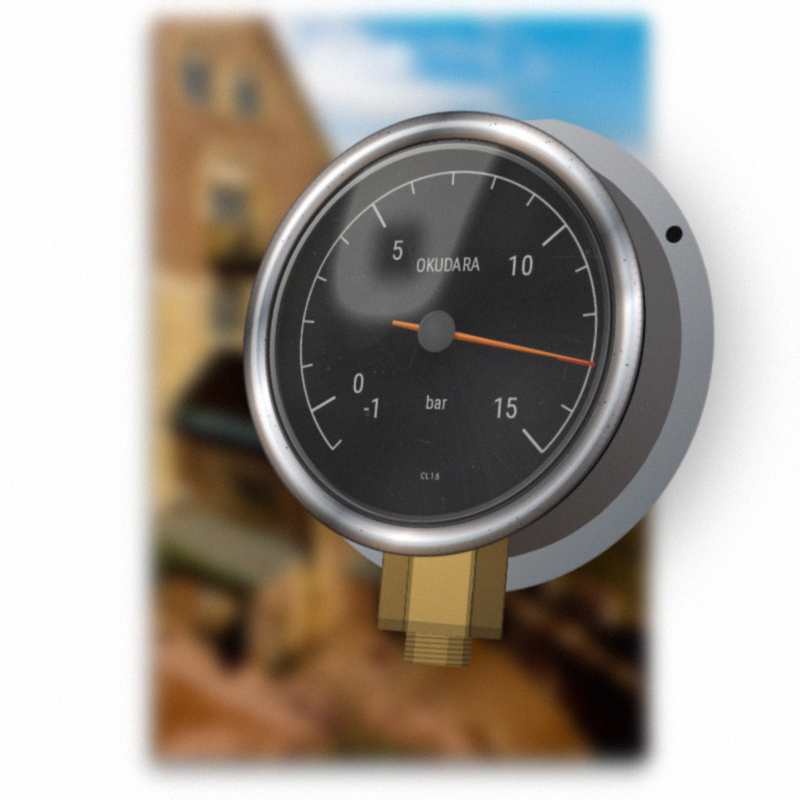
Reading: 13 bar
